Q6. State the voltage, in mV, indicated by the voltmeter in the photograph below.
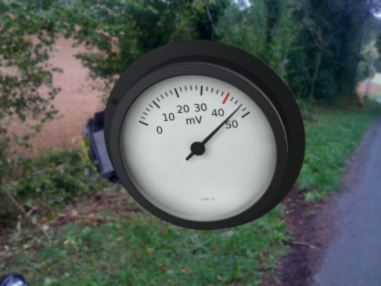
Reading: 46 mV
